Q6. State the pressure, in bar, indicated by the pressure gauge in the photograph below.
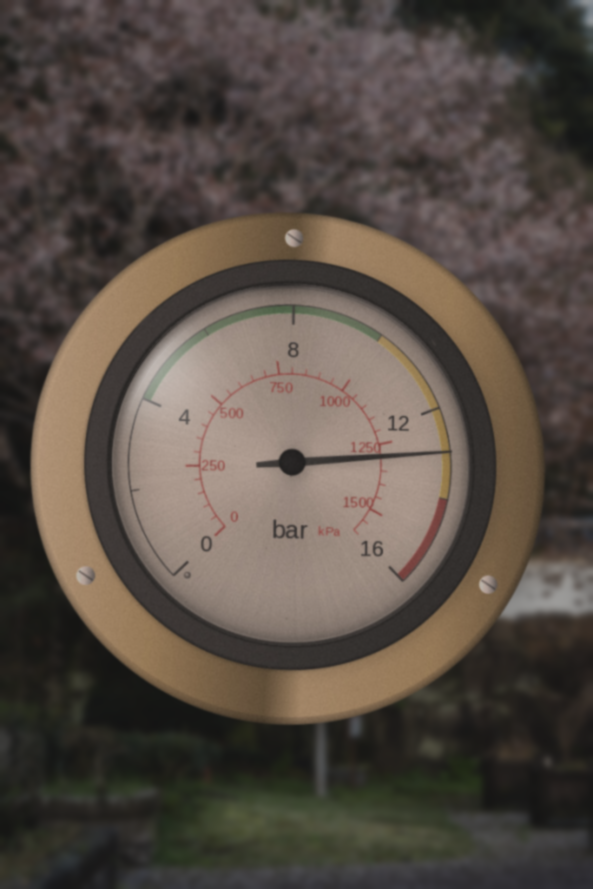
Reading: 13 bar
